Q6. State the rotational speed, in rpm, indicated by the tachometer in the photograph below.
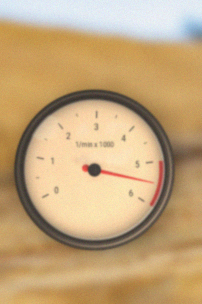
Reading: 5500 rpm
